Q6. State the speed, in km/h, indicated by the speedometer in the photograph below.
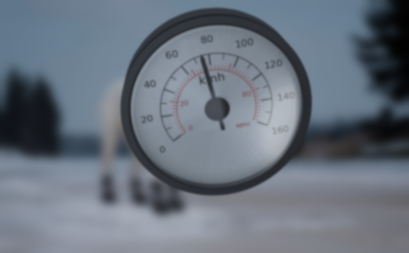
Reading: 75 km/h
